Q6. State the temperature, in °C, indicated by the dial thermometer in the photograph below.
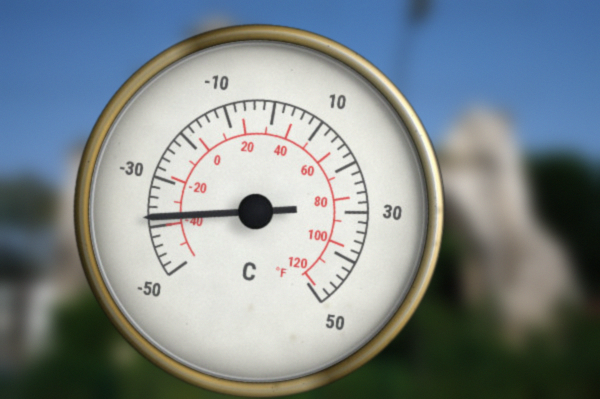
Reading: -38 °C
